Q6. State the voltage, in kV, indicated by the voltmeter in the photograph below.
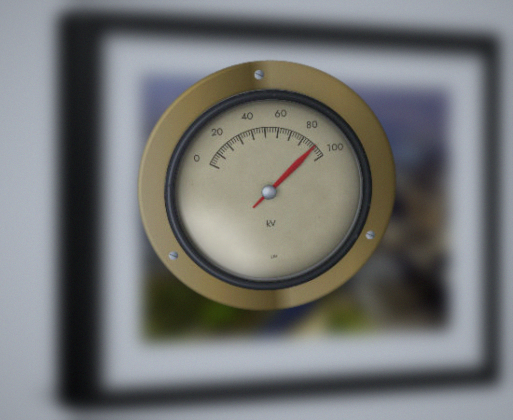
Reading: 90 kV
